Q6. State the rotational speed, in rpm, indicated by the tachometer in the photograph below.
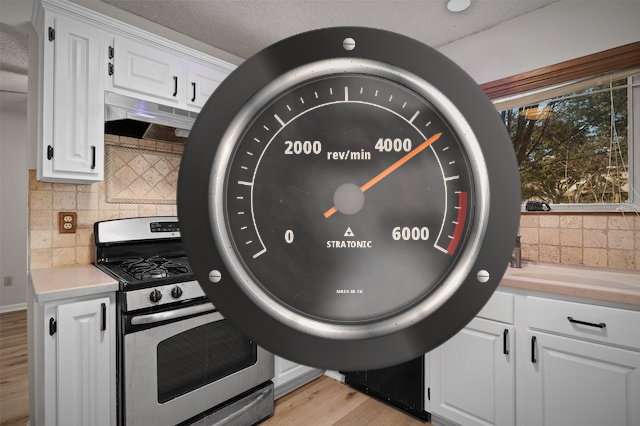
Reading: 4400 rpm
